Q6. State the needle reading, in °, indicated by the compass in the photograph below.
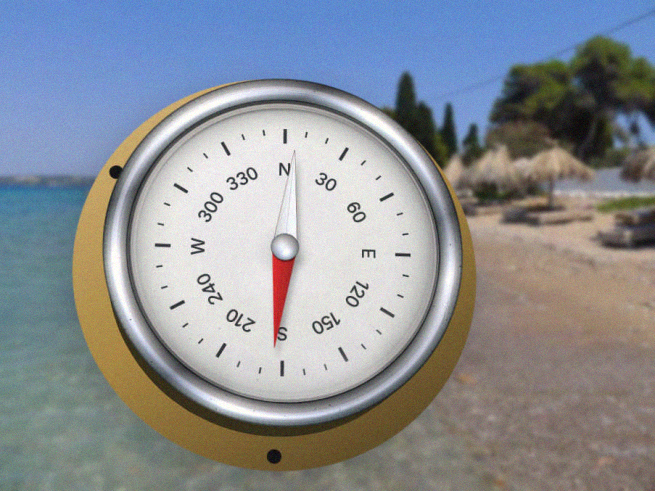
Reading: 185 °
